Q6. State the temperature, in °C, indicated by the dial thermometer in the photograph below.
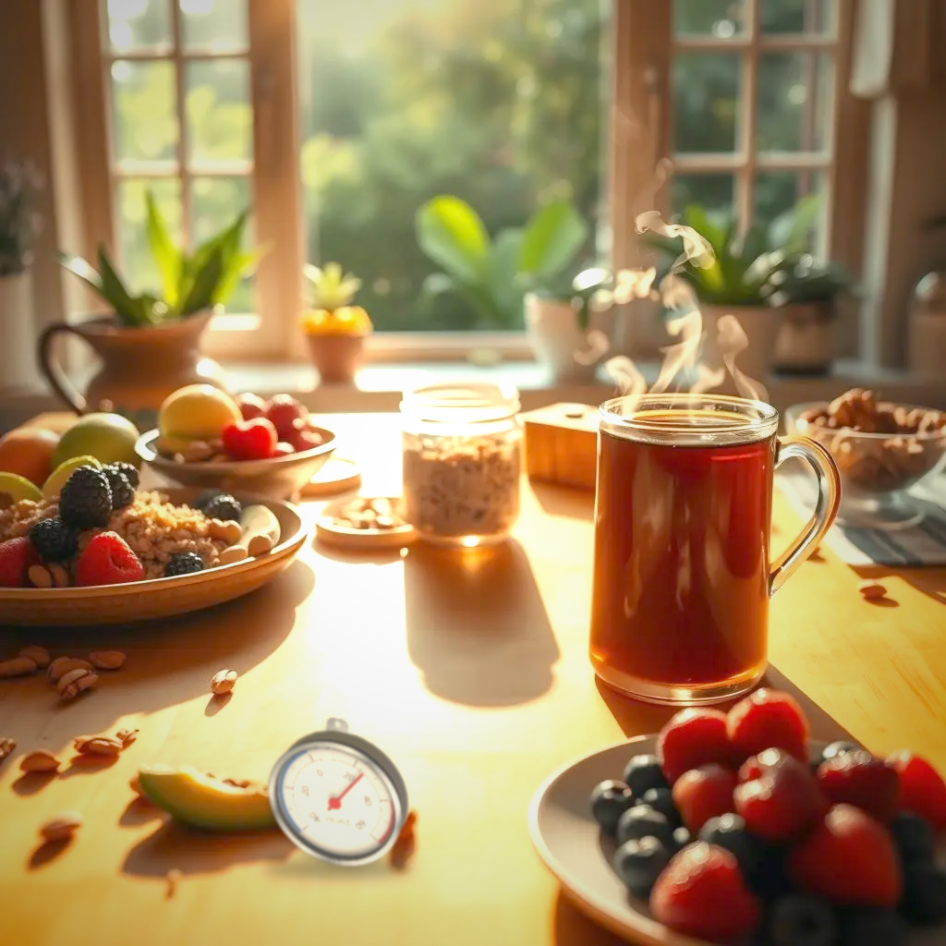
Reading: 25 °C
